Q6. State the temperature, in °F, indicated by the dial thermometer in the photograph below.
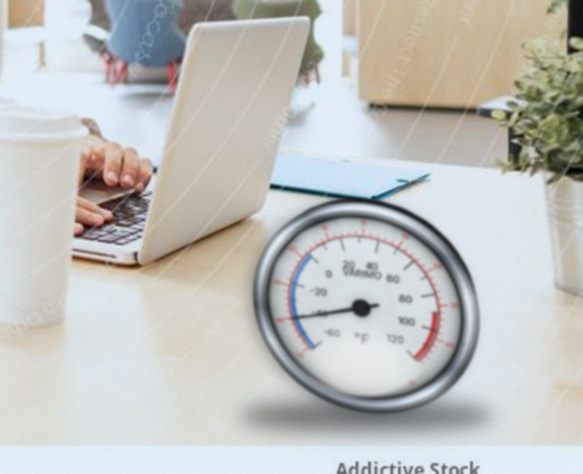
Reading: -40 °F
